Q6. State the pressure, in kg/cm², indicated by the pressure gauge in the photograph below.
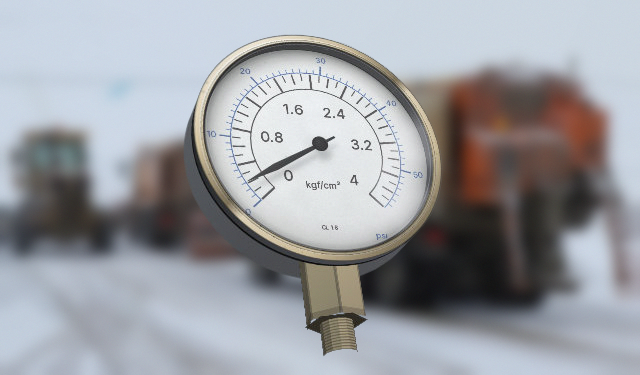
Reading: 0.2 kg/cm²
